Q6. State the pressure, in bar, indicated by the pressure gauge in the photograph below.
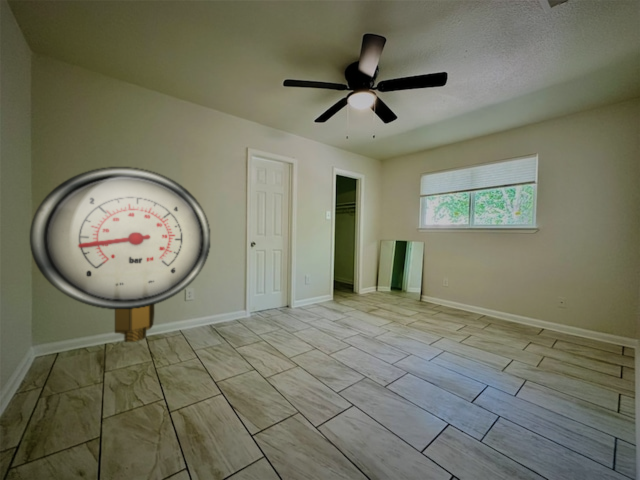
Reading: 0.75 bar
